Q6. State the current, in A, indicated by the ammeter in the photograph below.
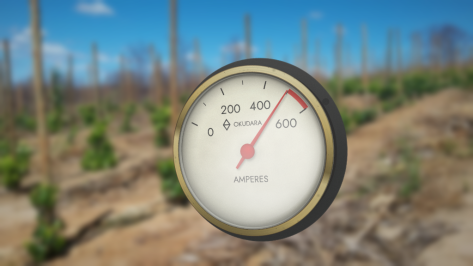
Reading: 500 A
